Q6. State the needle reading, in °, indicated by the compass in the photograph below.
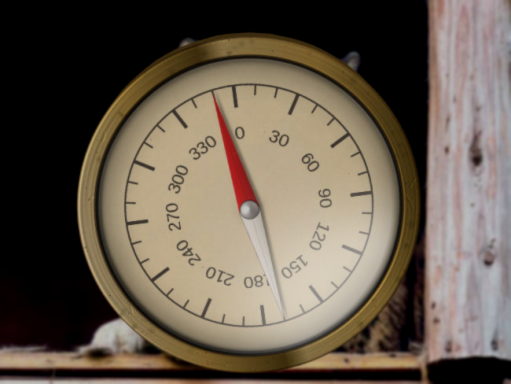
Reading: 350 °
